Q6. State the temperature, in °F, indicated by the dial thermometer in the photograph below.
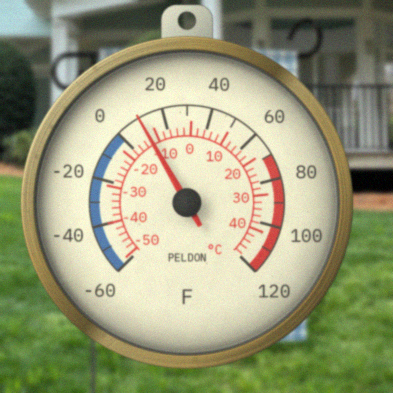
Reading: 10 °F
